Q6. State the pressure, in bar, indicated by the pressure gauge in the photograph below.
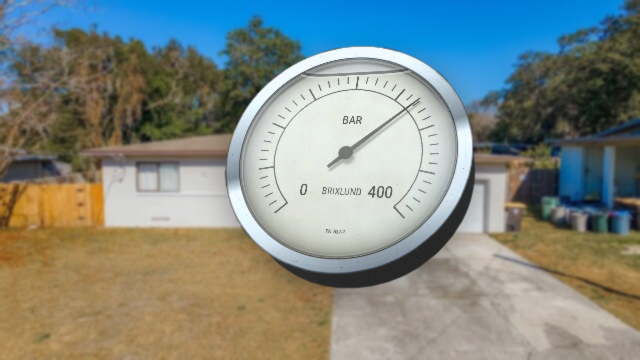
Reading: 270 bar
